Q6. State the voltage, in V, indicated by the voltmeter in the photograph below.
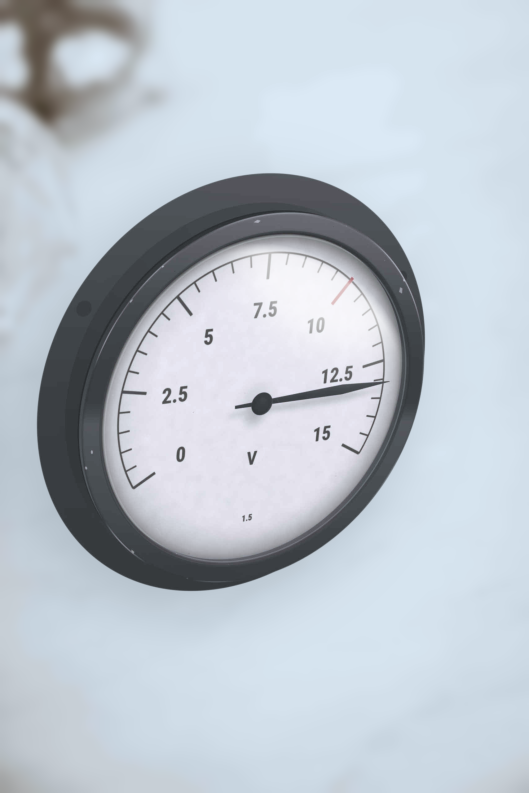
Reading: 13 V
